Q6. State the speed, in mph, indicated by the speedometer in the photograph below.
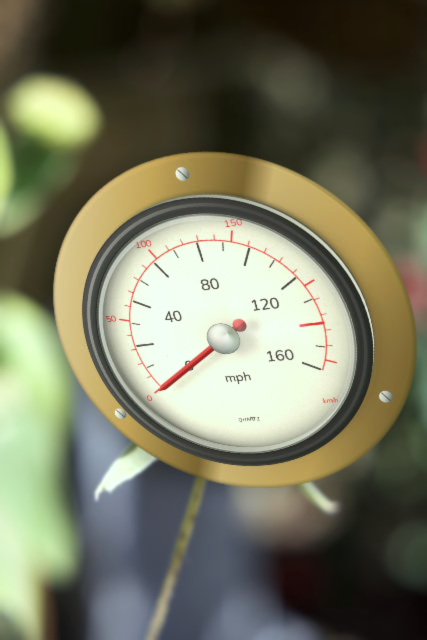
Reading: 0 mph
